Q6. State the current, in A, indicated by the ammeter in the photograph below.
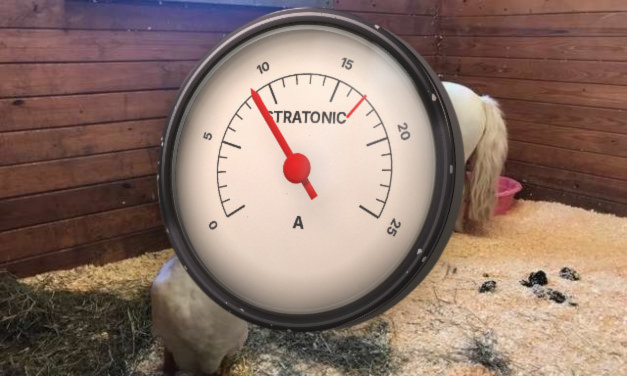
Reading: 9 A
